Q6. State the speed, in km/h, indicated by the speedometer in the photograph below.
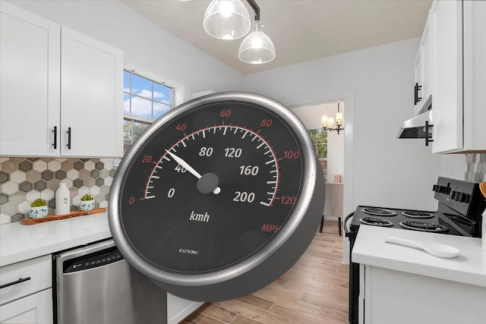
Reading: 45 km/h
